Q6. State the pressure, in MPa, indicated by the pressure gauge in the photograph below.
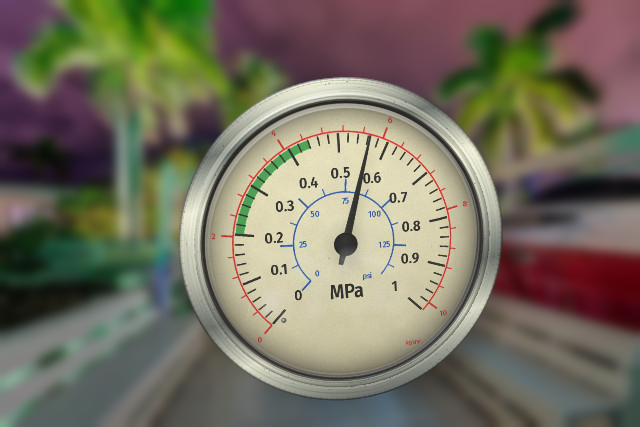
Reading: 0.56 MPa
